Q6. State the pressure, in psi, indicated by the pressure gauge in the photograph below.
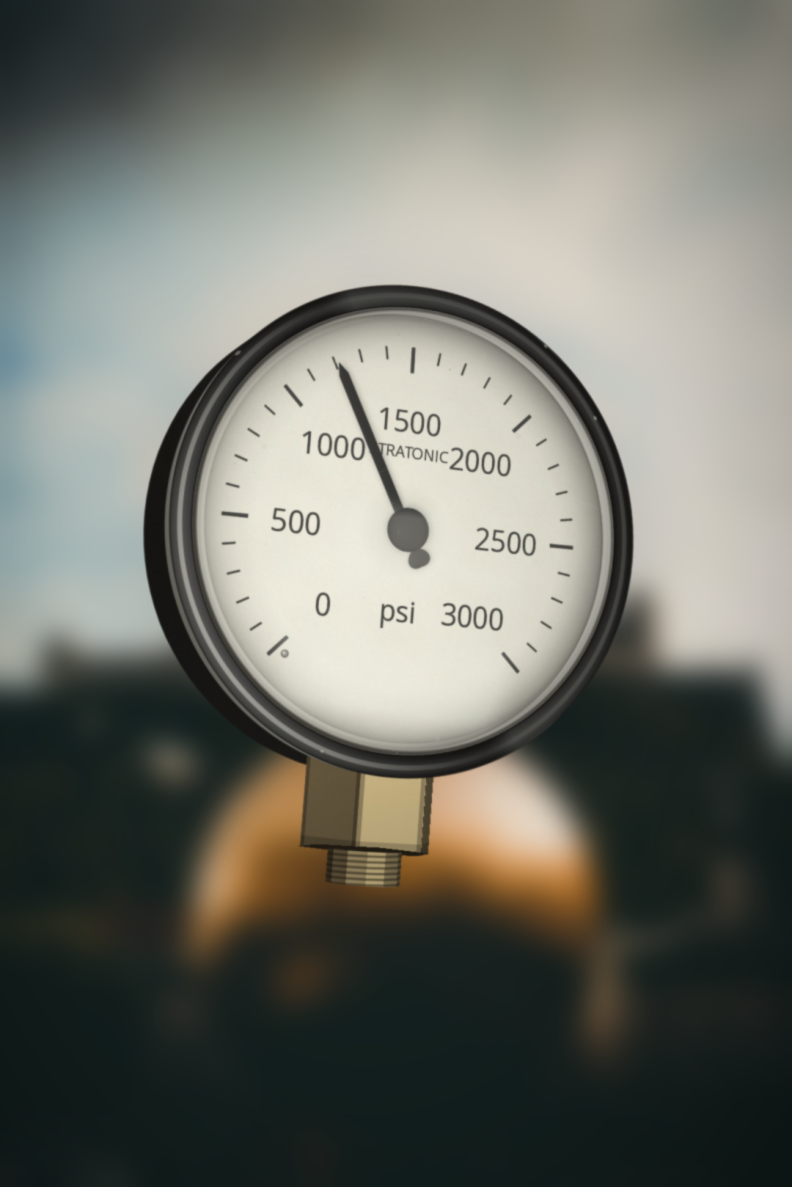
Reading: 1200 psi
